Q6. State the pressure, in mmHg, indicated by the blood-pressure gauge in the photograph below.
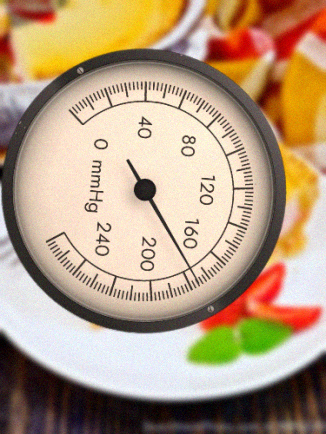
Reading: 176 mmHg
